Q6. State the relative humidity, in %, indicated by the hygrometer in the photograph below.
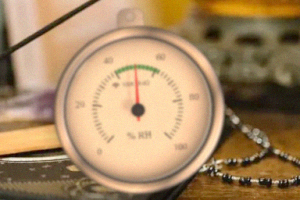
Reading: 50 %
